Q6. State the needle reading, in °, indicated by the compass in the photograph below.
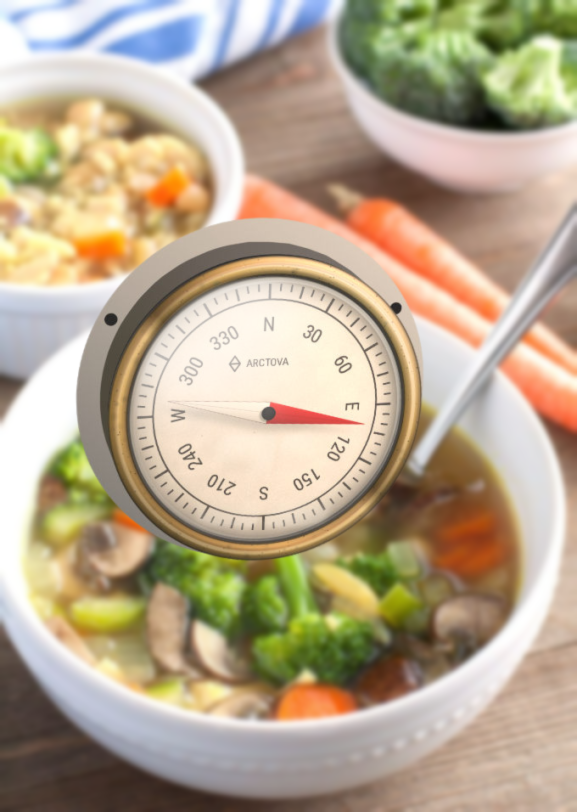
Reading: 100 °
